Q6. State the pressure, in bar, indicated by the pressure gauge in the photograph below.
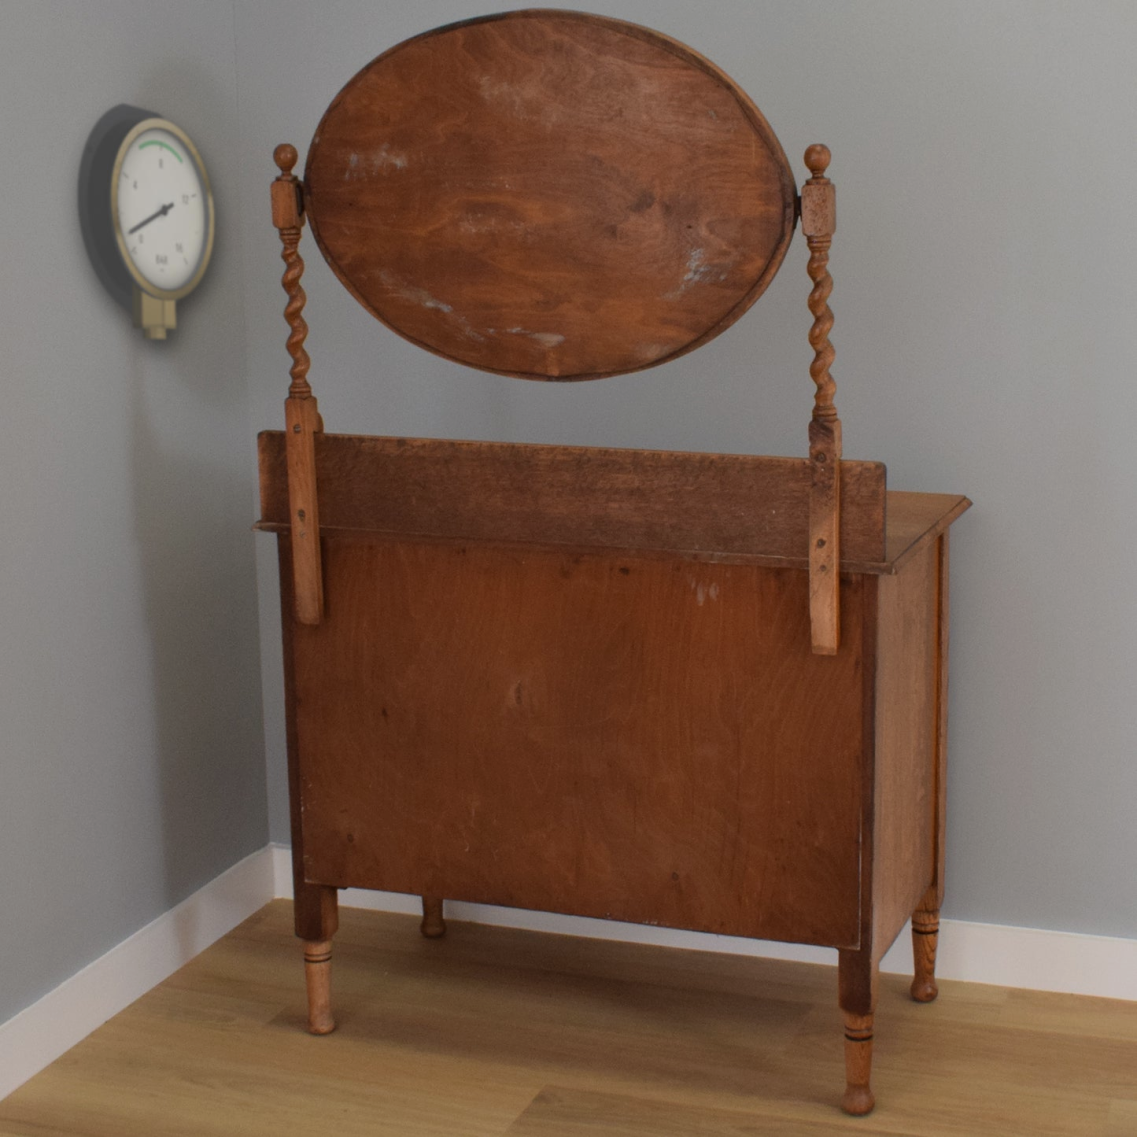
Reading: 1 bar
